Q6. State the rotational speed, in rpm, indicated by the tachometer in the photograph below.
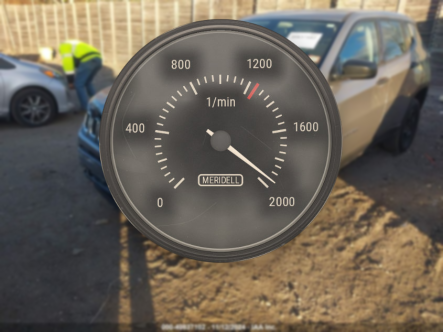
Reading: 1950 rpm
